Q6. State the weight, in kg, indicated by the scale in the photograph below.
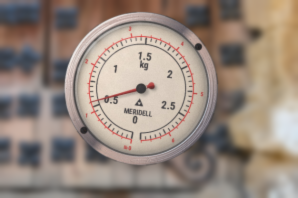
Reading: 0.55 kg
